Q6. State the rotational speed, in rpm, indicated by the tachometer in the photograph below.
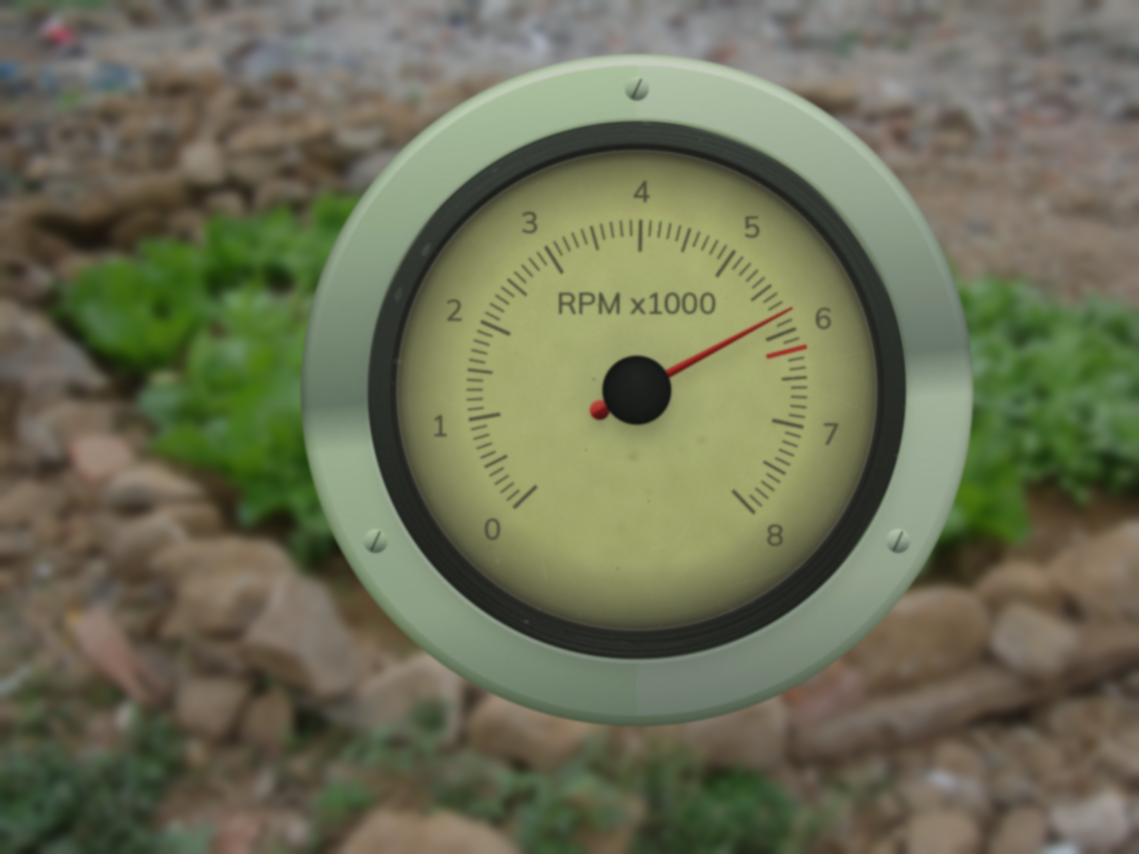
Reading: 5800 rpm
